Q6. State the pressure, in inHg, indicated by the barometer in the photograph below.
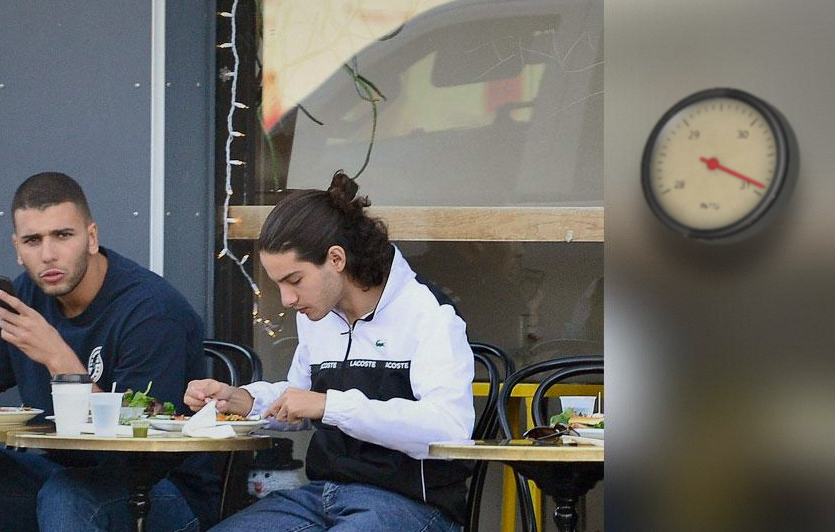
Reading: 30.9 inHg
